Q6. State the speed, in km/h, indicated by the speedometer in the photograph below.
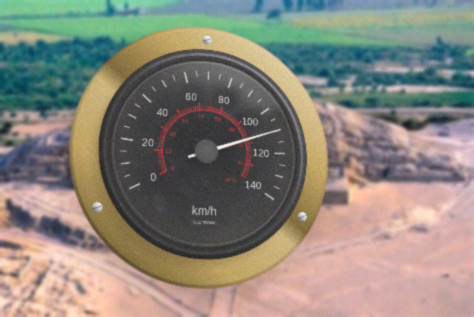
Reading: 110 km/h
